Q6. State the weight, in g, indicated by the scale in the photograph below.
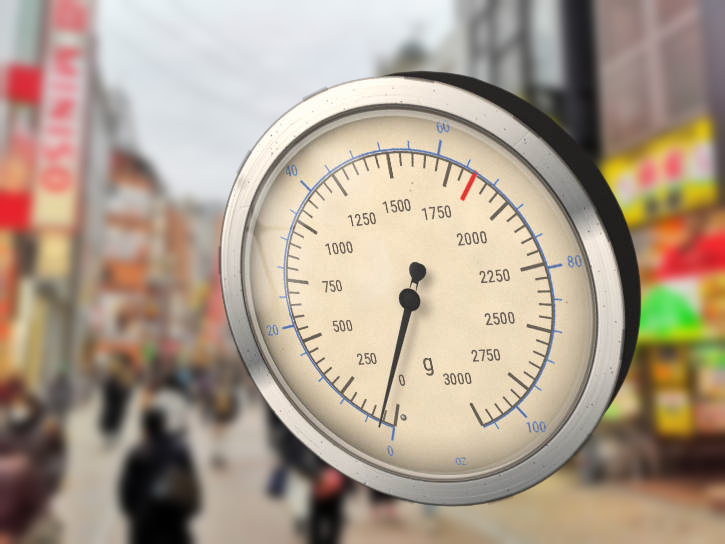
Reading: 50 g
